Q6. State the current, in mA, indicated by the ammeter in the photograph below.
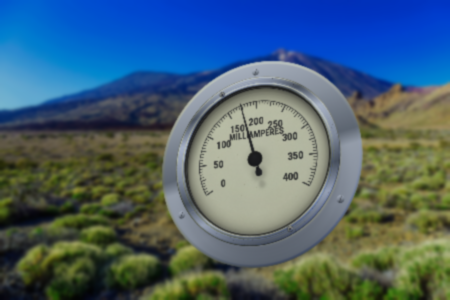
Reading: 175 mA
